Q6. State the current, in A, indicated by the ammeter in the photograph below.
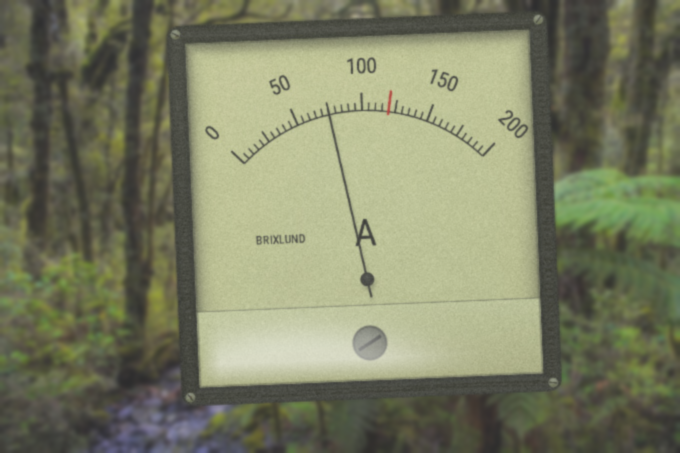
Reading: 75 A
